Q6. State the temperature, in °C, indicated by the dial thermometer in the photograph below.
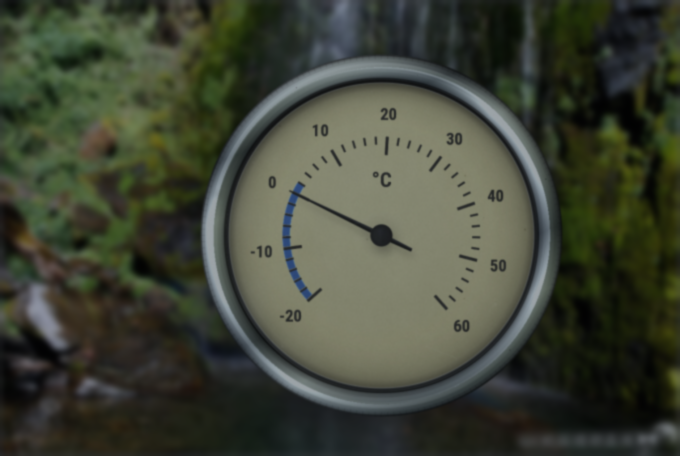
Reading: 0 °C
